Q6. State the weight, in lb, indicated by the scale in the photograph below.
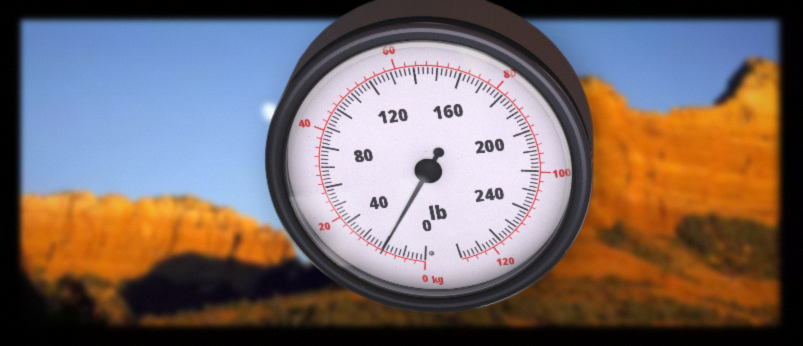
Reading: 20 lb
